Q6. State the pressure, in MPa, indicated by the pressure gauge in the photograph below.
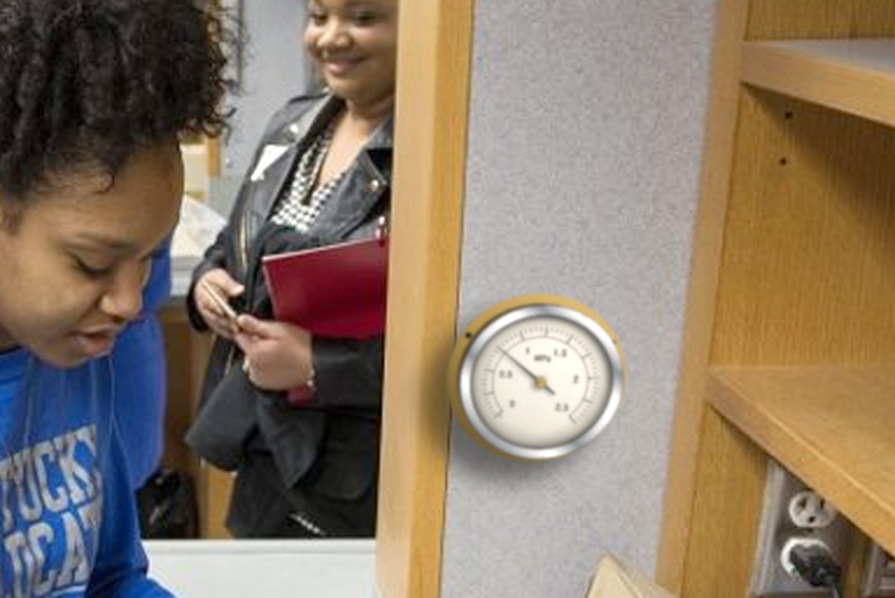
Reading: 0.75 MPa
